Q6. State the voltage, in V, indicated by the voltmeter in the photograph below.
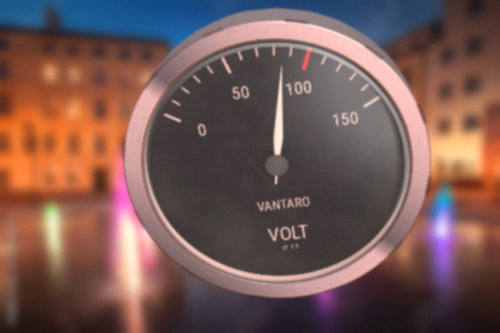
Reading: 85 V
